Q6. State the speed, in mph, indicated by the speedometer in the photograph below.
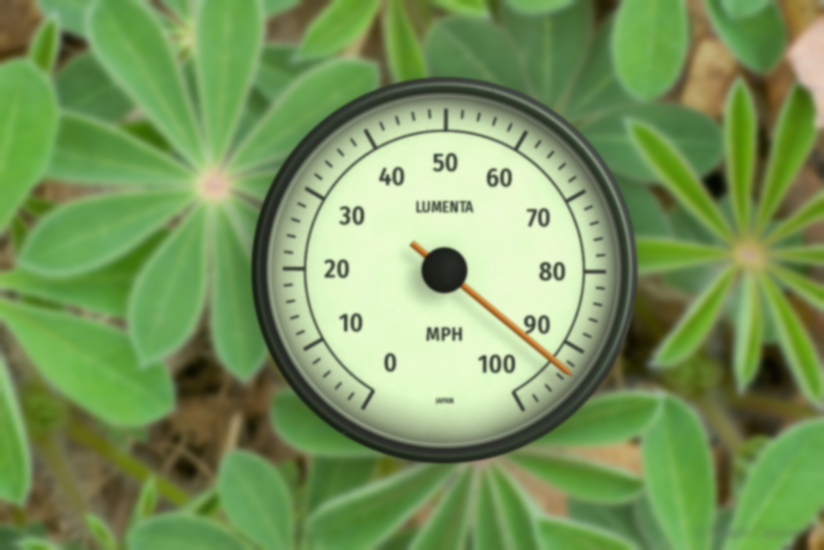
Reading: 93 mph
